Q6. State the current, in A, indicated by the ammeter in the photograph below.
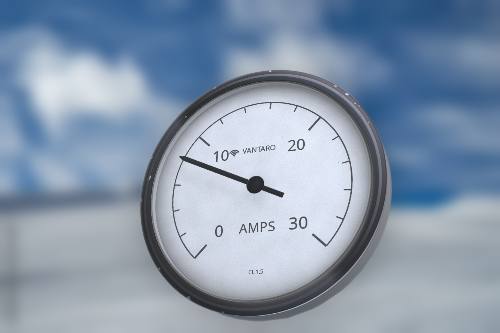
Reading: 8 A
